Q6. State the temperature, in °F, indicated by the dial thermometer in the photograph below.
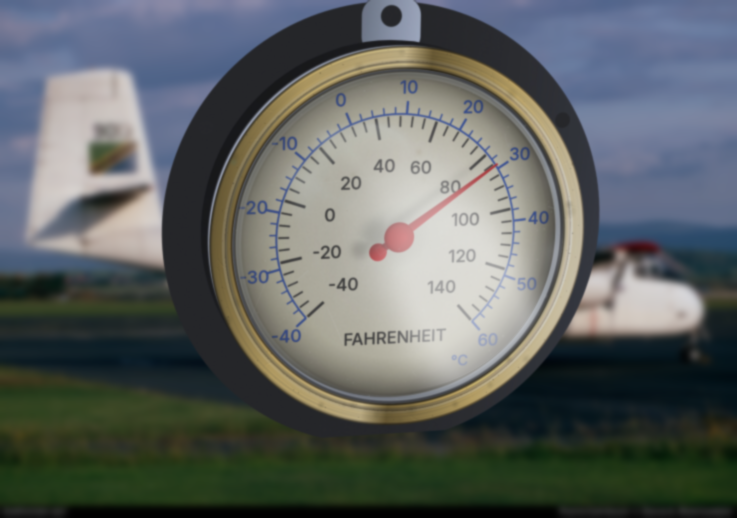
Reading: 84 °F
